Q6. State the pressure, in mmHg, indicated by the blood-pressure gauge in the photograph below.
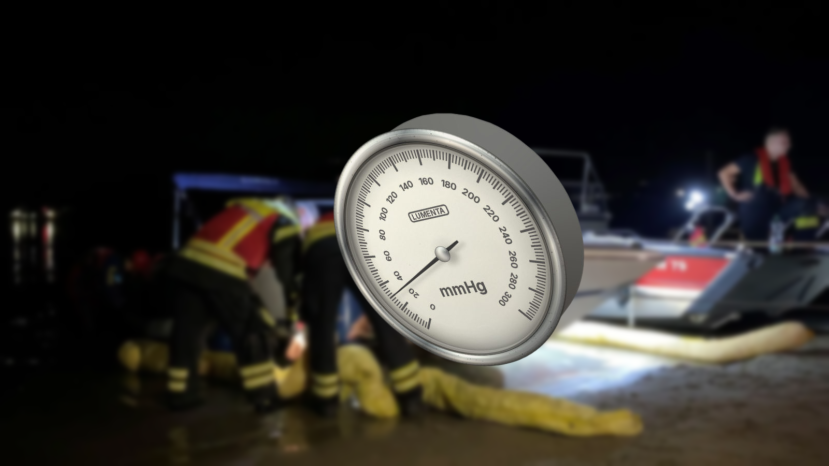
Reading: 30 mmHg
